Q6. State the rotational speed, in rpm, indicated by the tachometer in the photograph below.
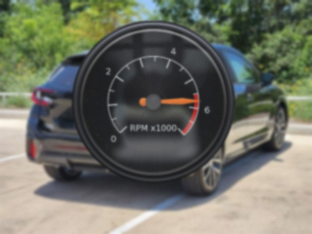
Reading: 5750 rpm
